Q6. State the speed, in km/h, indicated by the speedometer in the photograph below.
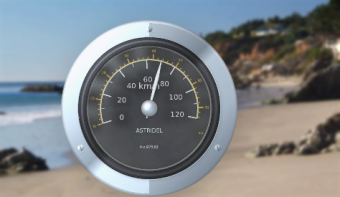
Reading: 70 km/h
